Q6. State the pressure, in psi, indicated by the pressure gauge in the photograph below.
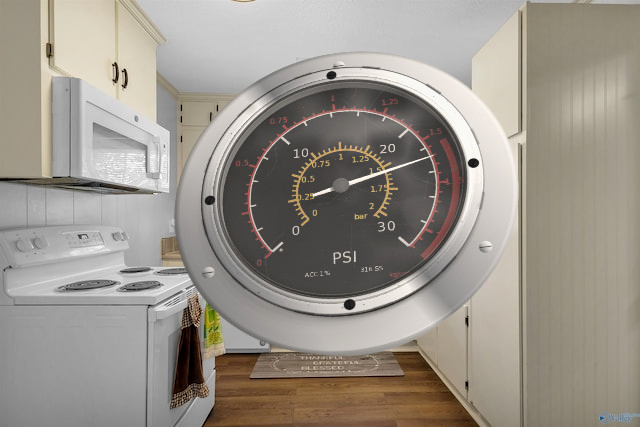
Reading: 23 psi
